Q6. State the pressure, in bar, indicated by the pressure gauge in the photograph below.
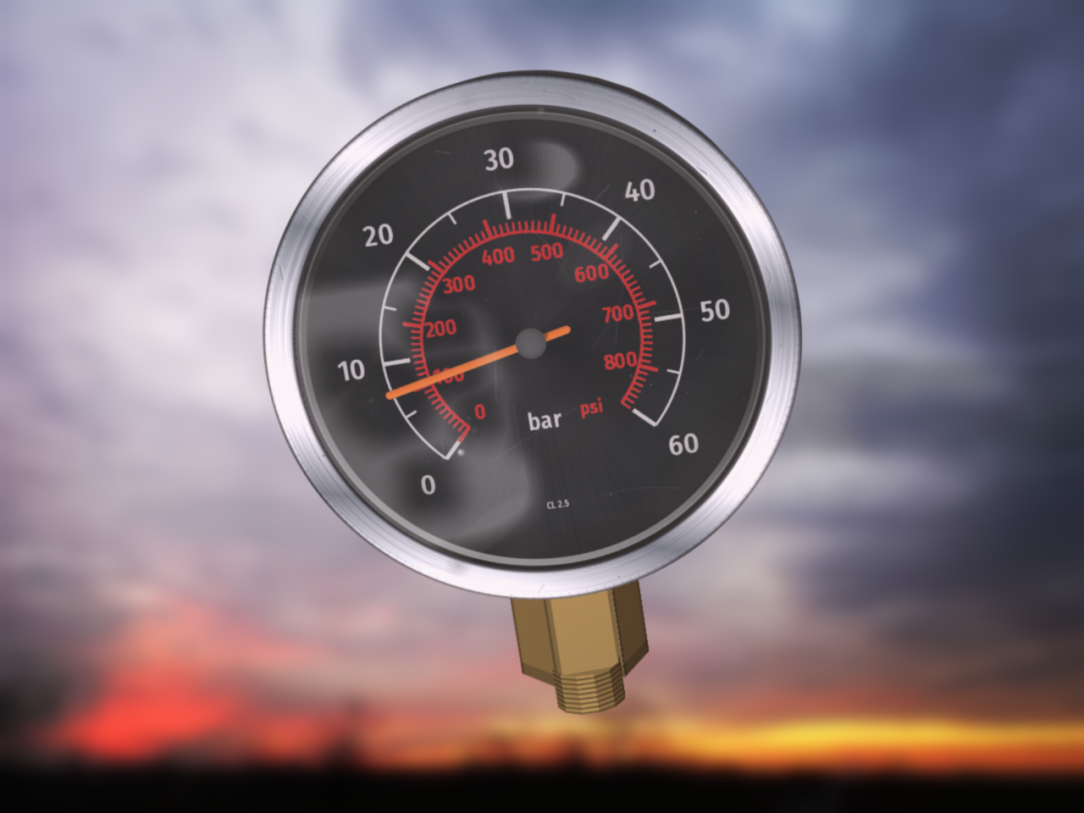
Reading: 7.5 bar
